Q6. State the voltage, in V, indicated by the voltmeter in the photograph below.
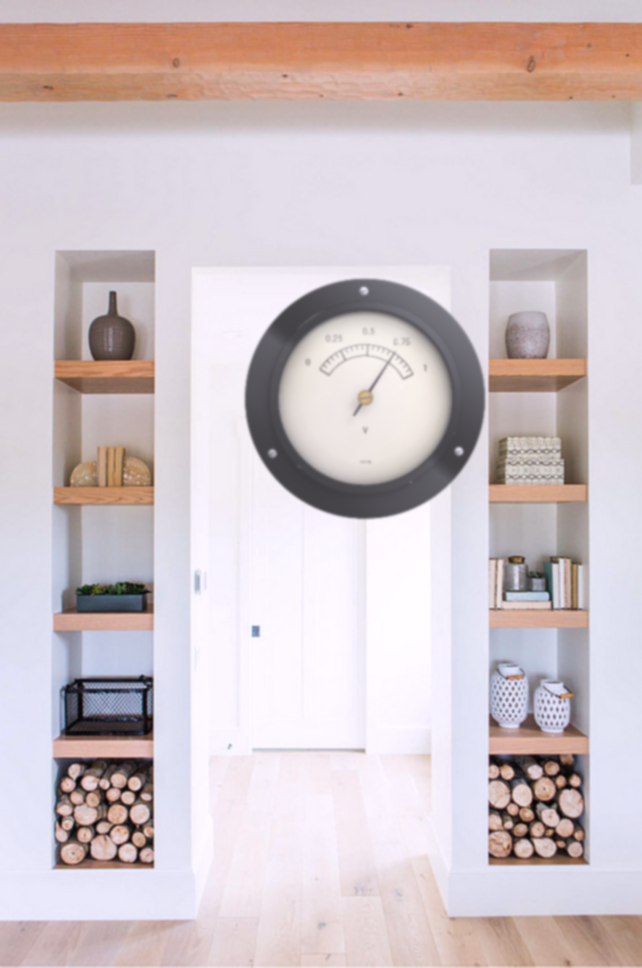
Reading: 0.75 V
